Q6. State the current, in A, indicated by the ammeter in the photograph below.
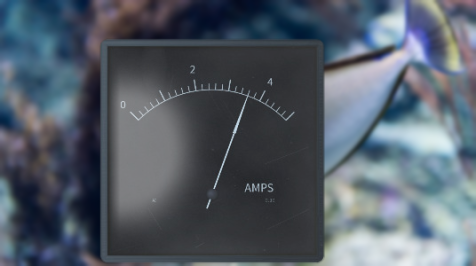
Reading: 3.6 A
